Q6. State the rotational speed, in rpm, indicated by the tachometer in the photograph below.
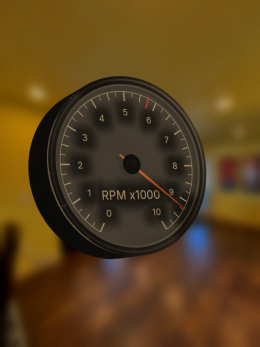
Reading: 9250 rpm
